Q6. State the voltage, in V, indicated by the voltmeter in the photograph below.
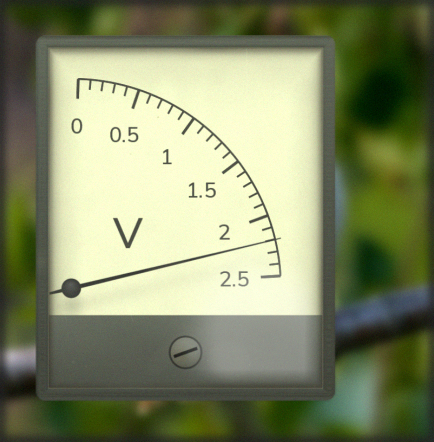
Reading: 2.2 V
